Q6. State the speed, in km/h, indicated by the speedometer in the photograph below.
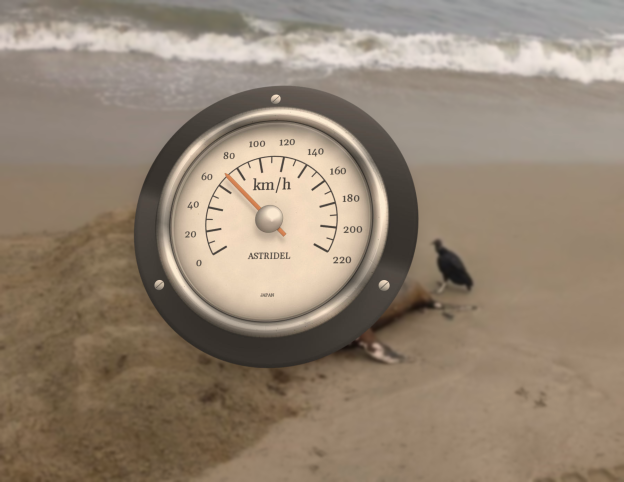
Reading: 70 km/h
